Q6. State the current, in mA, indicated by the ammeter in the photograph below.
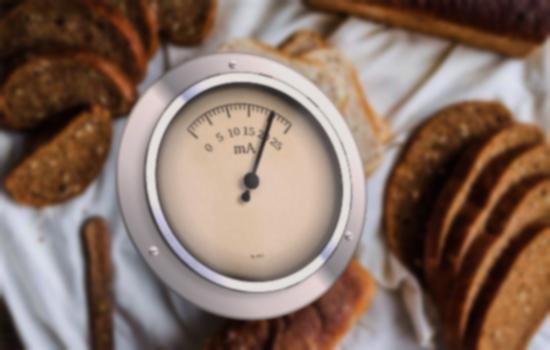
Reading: 20 mA
